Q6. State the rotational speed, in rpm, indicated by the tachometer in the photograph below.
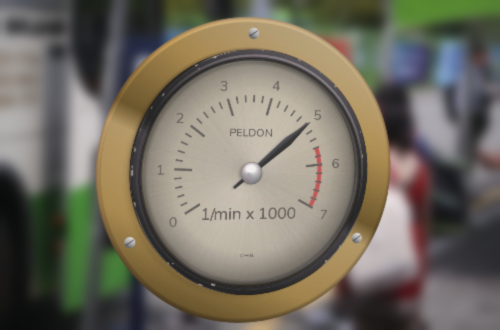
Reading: 5000 rpm
